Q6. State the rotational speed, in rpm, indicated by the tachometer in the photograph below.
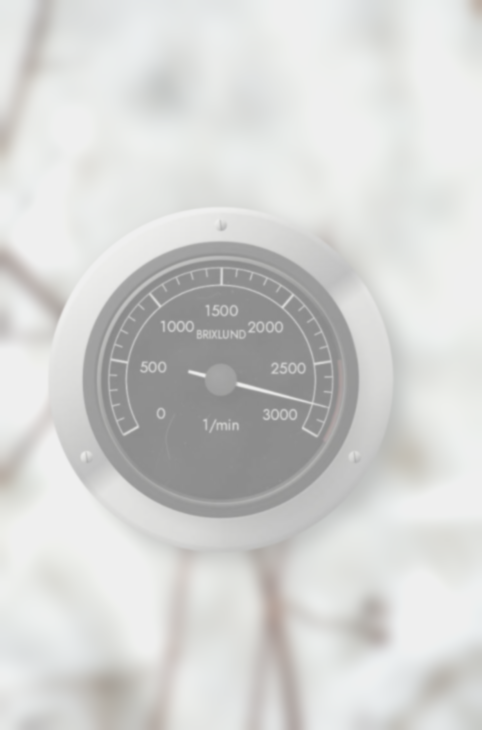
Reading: 2800 rpm
